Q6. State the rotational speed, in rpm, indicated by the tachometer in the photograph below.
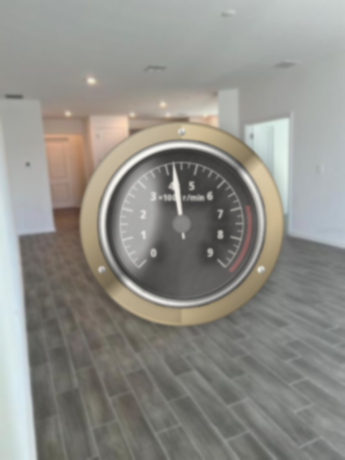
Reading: 4250 rpm
